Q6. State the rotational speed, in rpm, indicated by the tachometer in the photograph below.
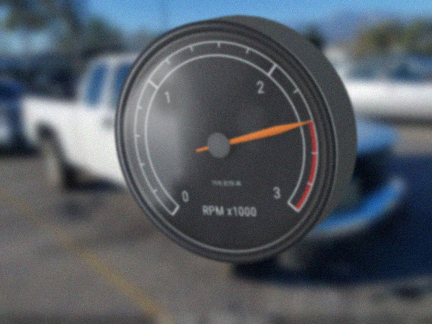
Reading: 2400 rpm
